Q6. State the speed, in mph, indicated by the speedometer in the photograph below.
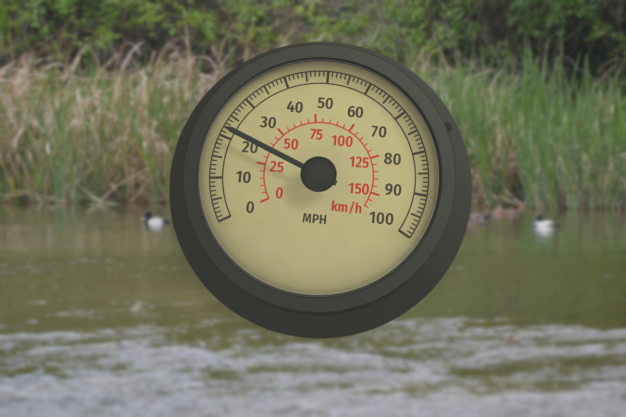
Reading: 22 mph
